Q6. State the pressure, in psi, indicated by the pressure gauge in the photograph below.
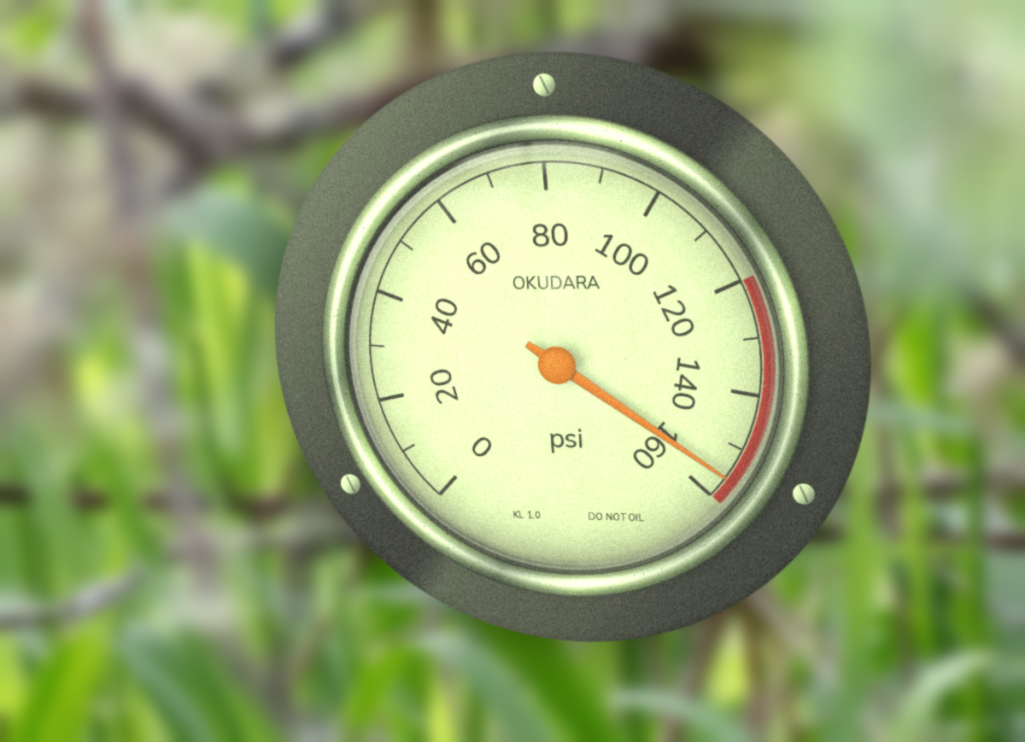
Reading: 155 psi
